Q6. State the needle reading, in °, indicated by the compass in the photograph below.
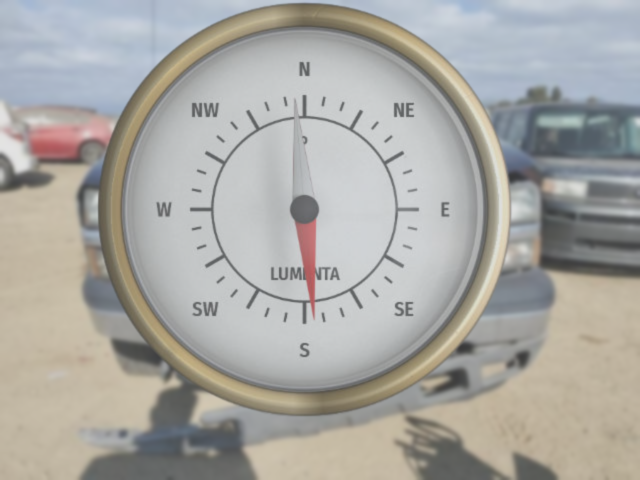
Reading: 175 °
